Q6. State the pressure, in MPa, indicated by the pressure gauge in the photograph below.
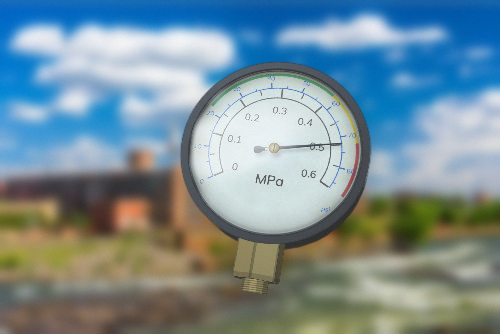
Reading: 0.5 MPa
